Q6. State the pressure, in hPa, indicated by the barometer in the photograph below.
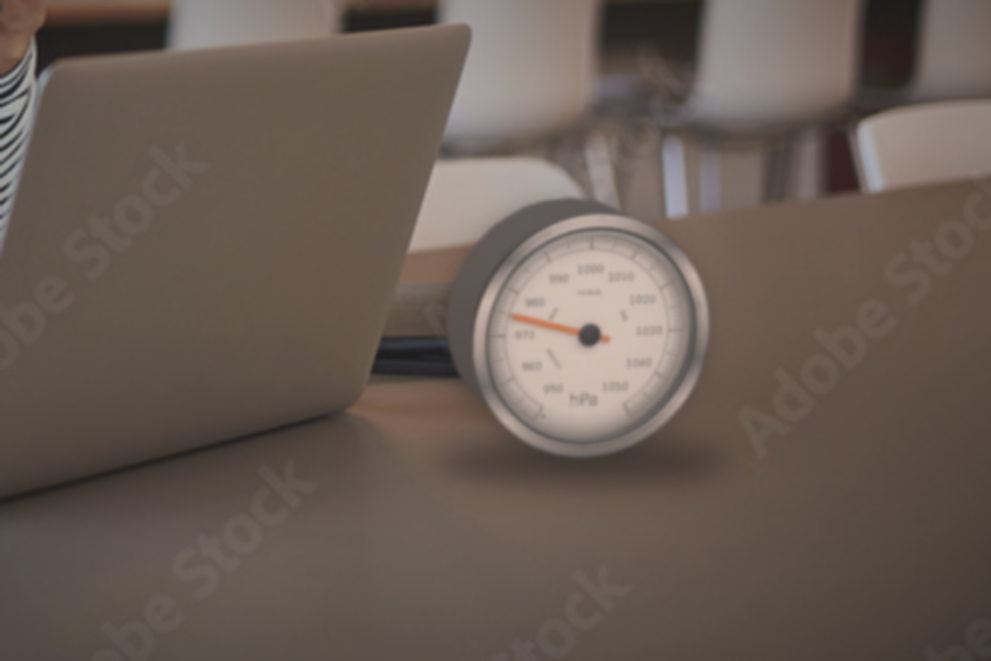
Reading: 975 hPa
